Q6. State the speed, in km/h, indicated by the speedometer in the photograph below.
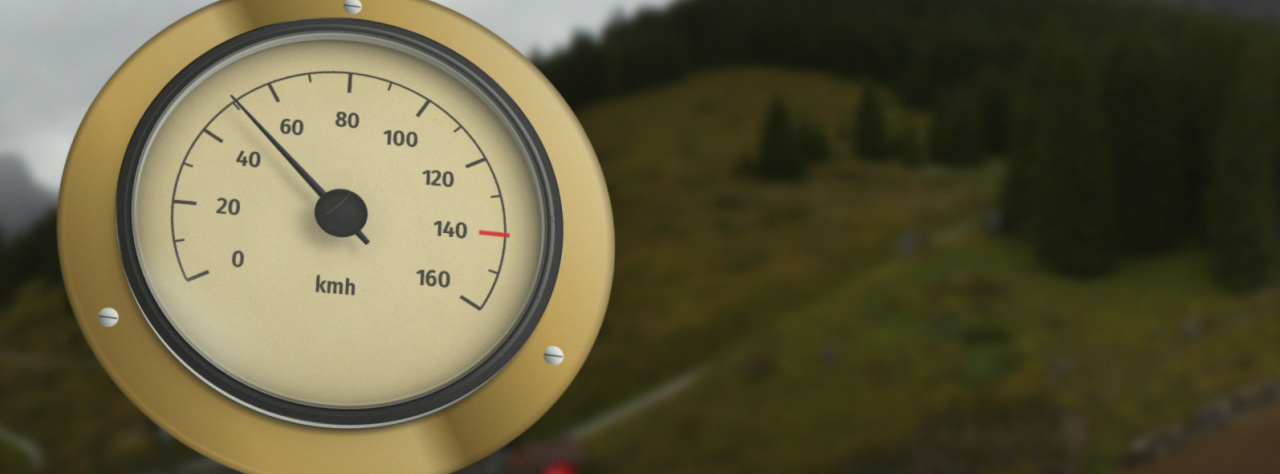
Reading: 50 km/h
